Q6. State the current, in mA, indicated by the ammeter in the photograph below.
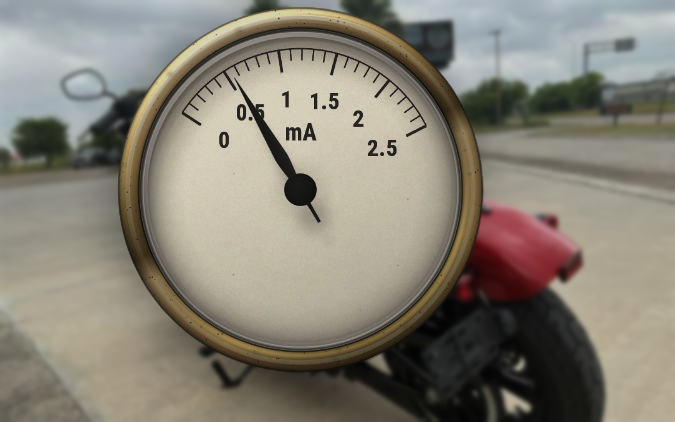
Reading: 0.55 mA
